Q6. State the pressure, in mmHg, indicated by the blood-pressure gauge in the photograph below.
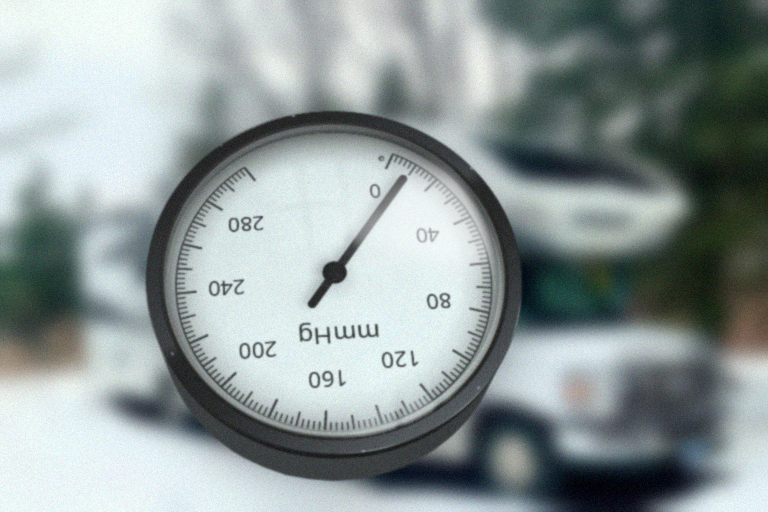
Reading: 10 mmHg
